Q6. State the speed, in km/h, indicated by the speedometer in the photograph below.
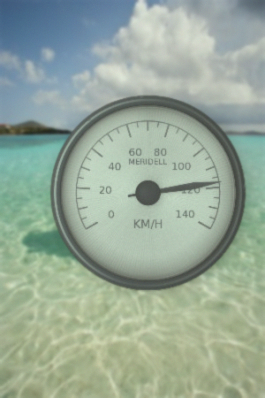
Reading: 117.5 km/h
